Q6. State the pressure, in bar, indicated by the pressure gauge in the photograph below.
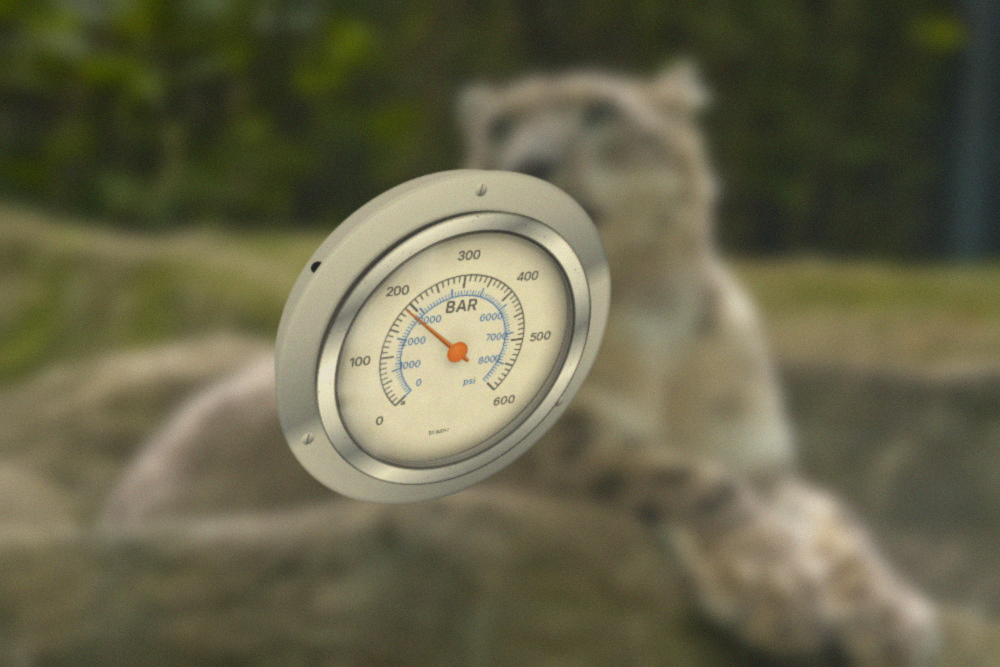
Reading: 190 bar
